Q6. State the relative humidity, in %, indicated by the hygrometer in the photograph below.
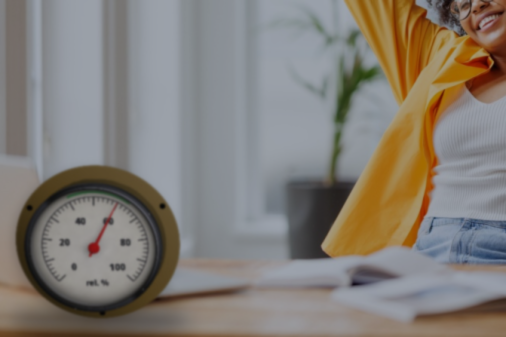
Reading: 60 %
